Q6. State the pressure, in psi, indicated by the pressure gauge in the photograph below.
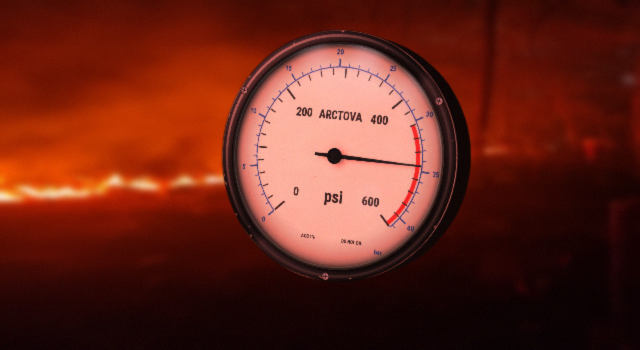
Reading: 500 psi
